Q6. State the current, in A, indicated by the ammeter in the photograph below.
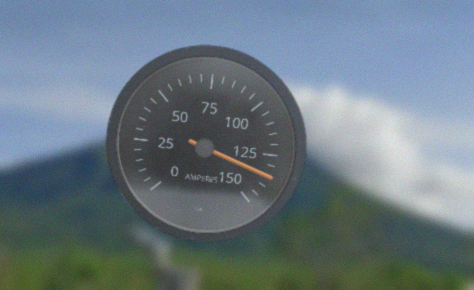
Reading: 135 A
